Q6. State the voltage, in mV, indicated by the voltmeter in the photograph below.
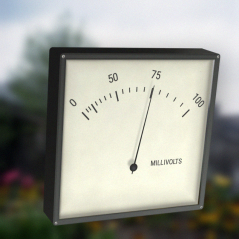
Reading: 75 mV
